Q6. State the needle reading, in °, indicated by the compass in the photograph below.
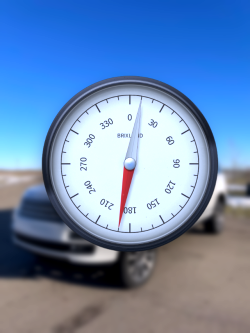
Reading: 190 °
